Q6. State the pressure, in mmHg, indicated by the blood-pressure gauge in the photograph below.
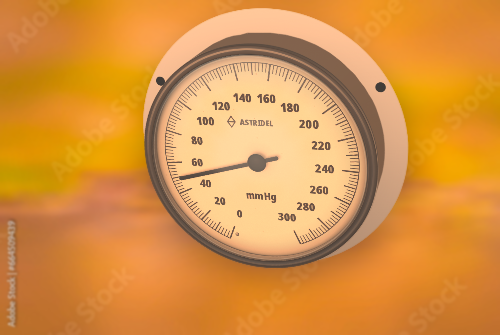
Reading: 50 mmHg
